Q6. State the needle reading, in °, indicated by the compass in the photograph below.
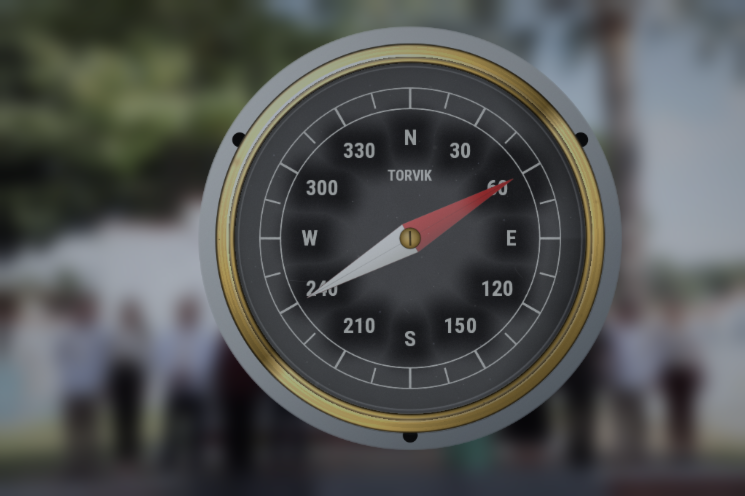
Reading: 60 °
